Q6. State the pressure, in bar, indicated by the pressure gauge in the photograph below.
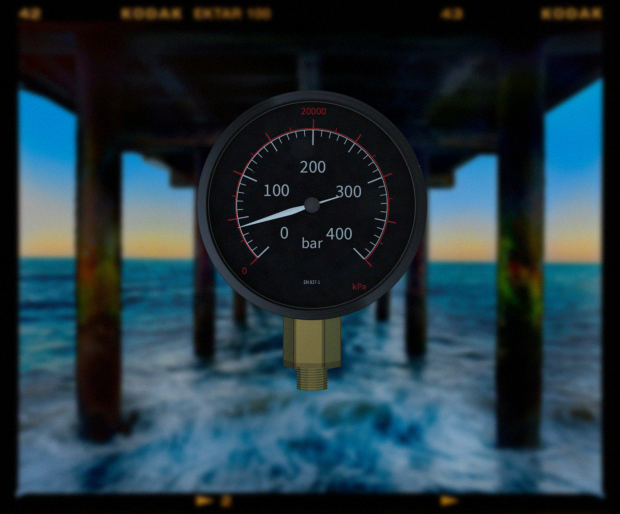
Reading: 40 bar
